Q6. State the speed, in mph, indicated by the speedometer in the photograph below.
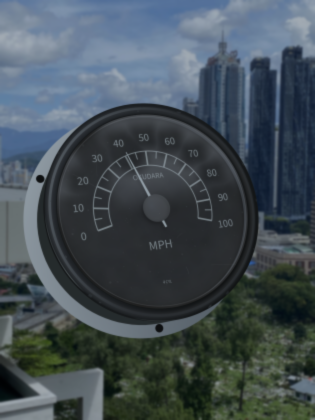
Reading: 40 mph
